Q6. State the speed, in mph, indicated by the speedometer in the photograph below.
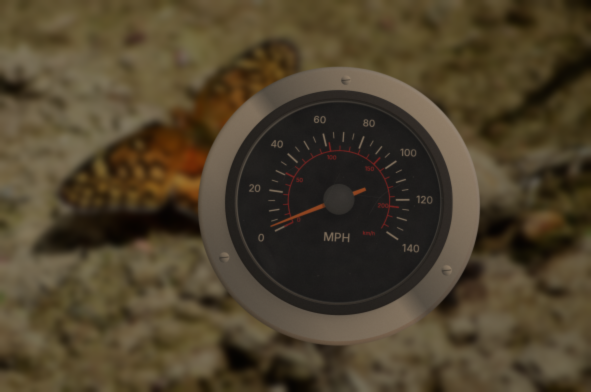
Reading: 2.5 mph
